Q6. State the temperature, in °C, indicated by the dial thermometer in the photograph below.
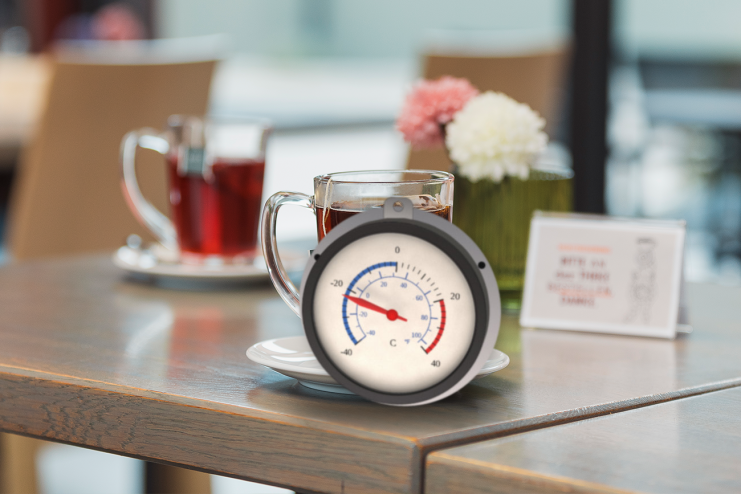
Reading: -22 °C
